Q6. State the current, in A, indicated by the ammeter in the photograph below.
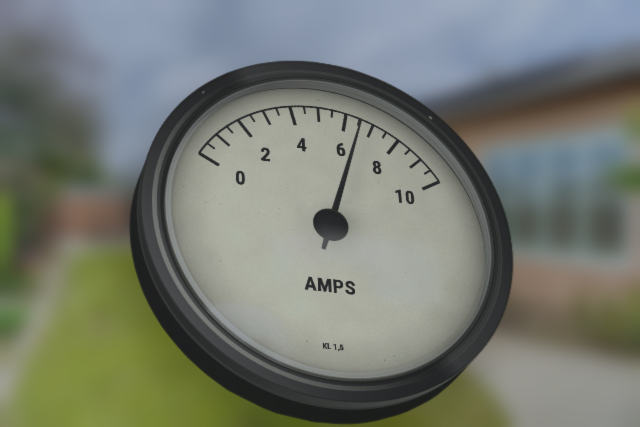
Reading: 6.5 A
